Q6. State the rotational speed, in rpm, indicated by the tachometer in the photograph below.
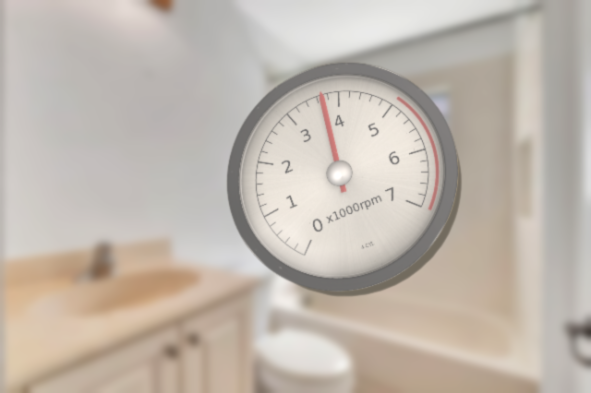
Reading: 3700 rpm
